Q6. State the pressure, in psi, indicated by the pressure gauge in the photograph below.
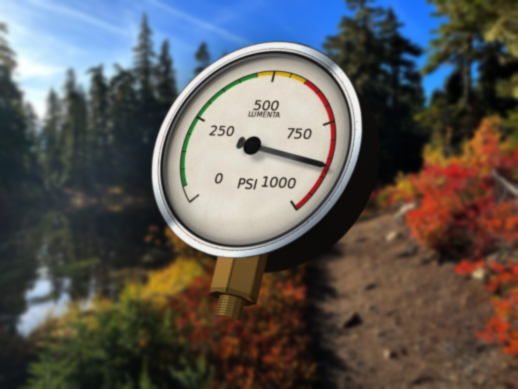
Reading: 875 psi
